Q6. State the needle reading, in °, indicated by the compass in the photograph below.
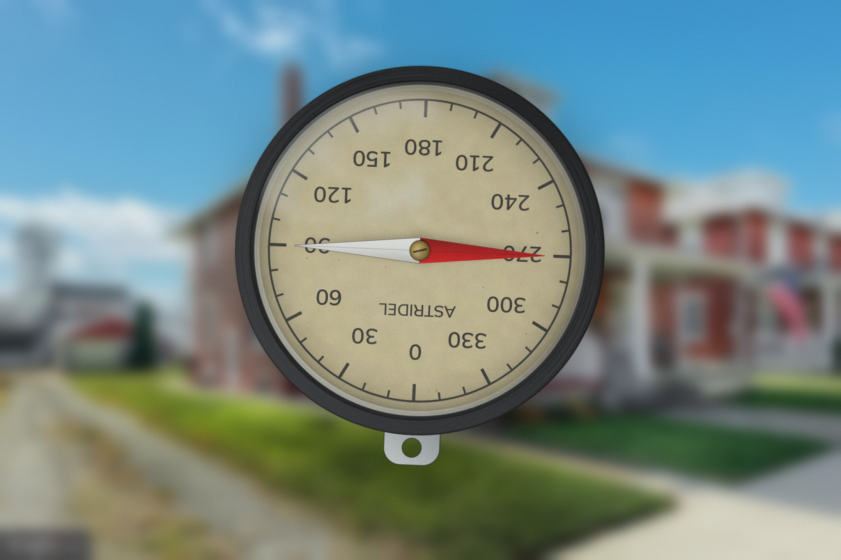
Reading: 270 °
